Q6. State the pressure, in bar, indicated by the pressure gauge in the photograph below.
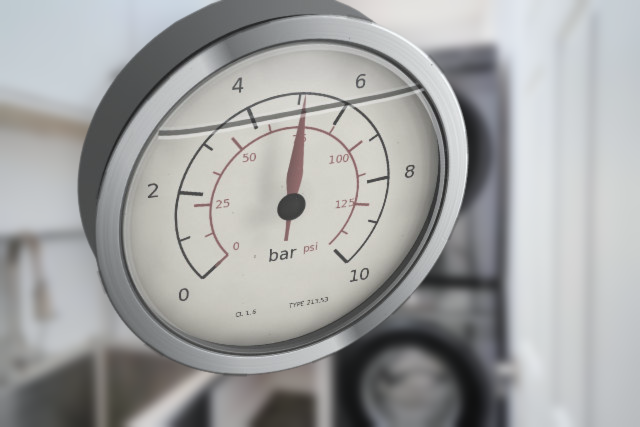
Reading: 5 bar
